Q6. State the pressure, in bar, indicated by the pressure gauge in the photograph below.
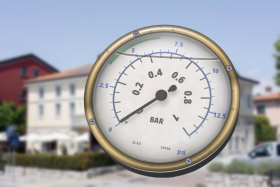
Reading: 0 bar
